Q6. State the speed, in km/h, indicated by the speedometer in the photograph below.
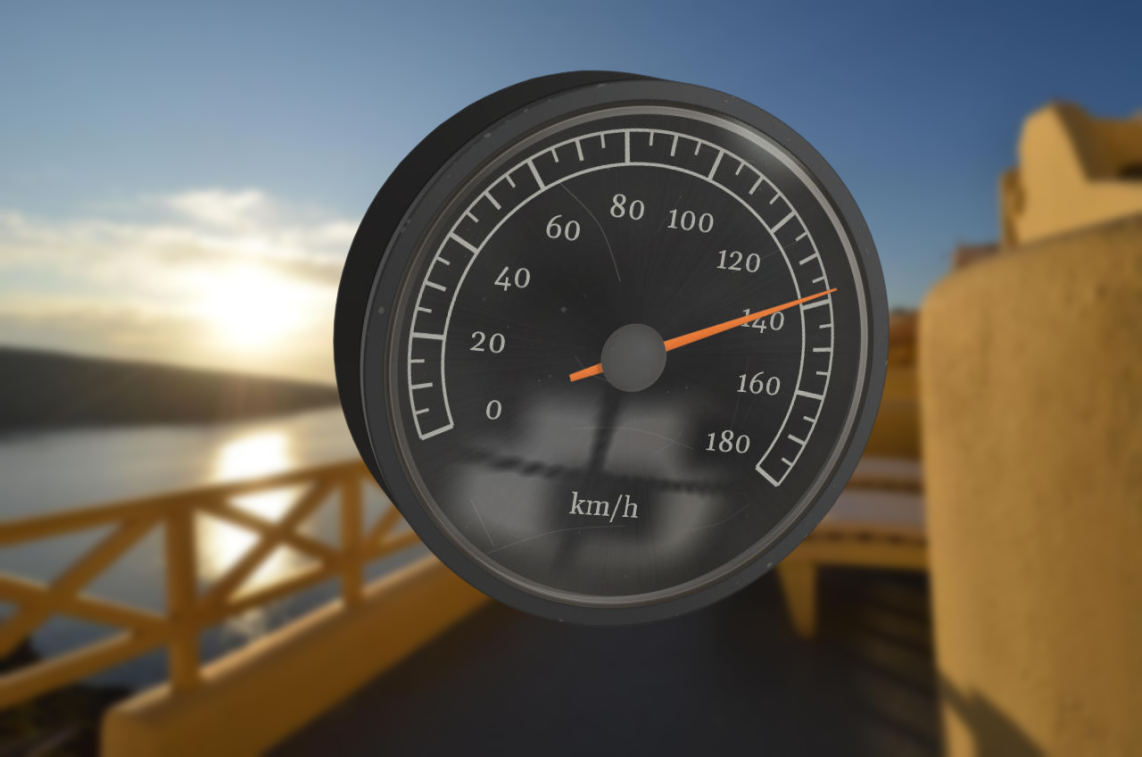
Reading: 137.5 km/h
